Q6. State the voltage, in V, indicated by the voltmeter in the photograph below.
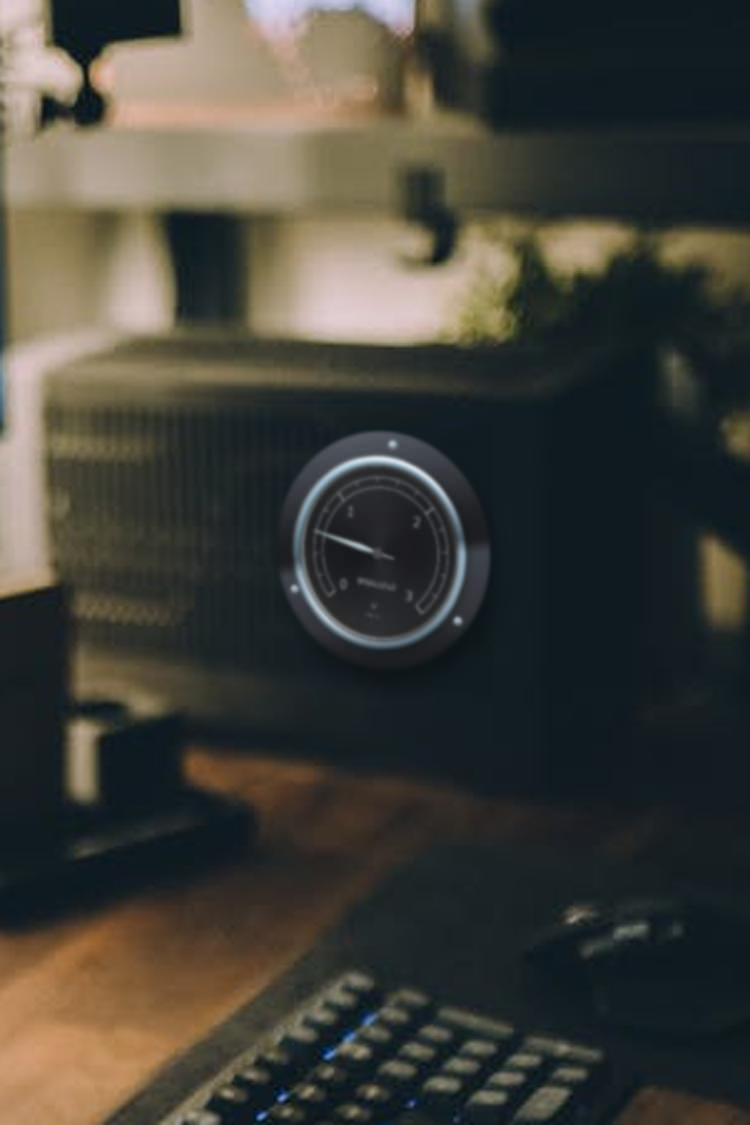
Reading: 0.6 V
